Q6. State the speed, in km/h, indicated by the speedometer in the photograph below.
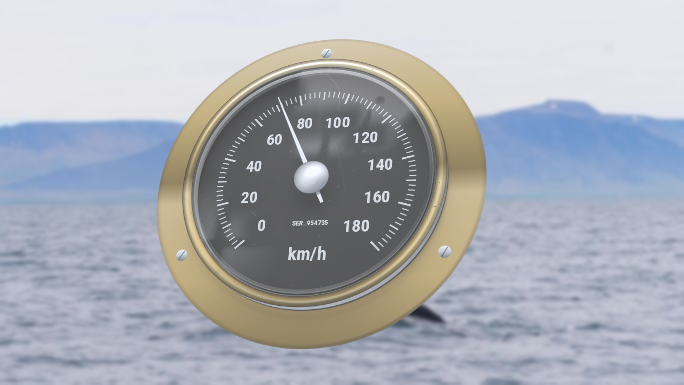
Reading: 72 km/h
